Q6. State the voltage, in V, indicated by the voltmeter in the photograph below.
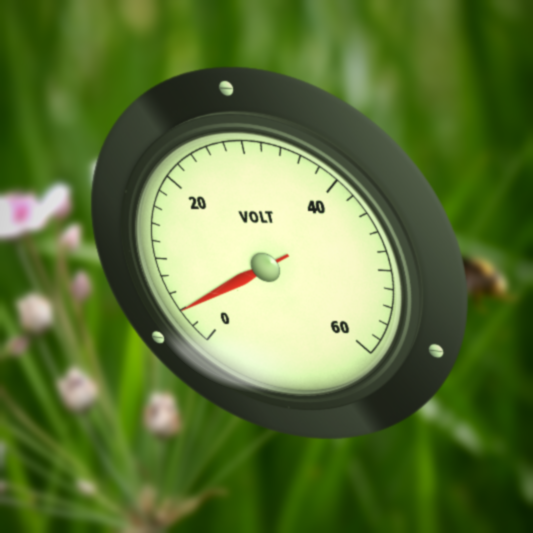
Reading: 4 V
